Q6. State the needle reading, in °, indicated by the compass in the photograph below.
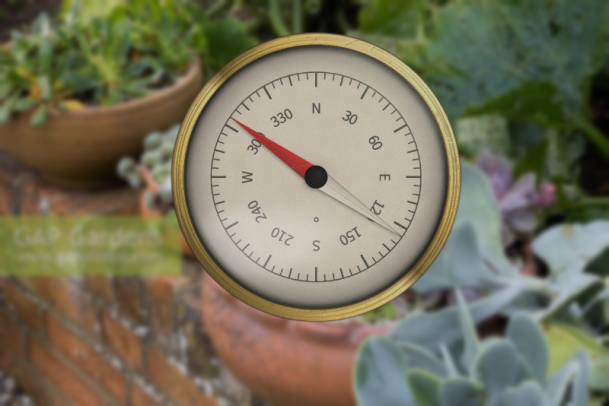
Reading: 305 °
